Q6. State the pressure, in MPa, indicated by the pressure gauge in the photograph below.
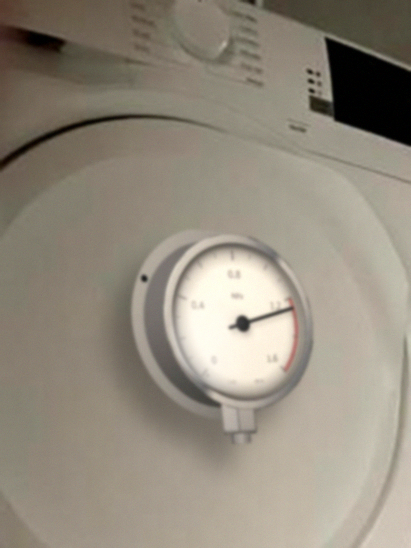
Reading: 1.25 MPa
